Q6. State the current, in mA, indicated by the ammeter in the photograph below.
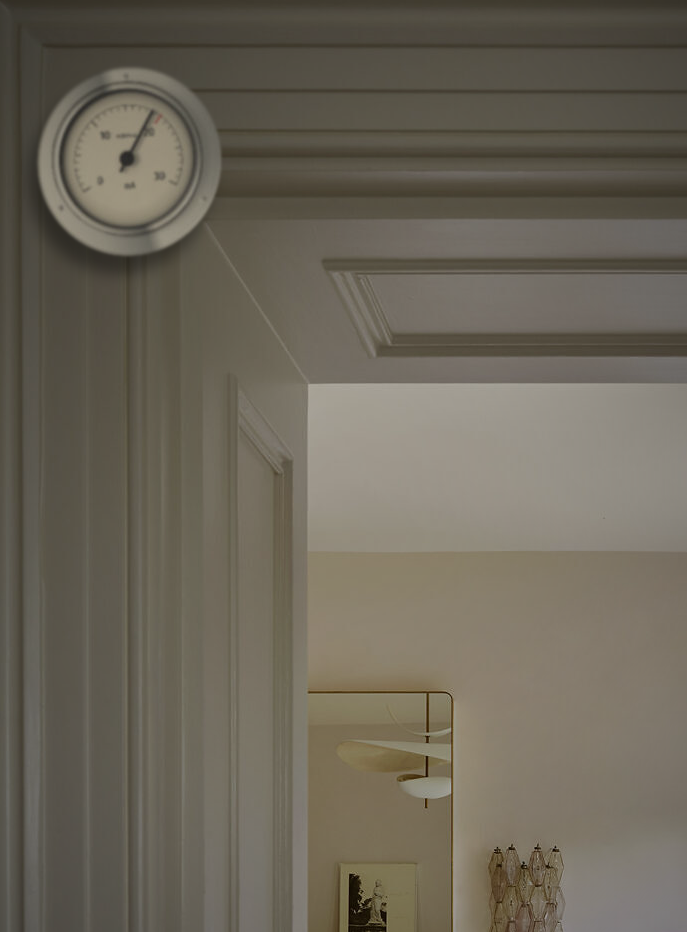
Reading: 19 mA
